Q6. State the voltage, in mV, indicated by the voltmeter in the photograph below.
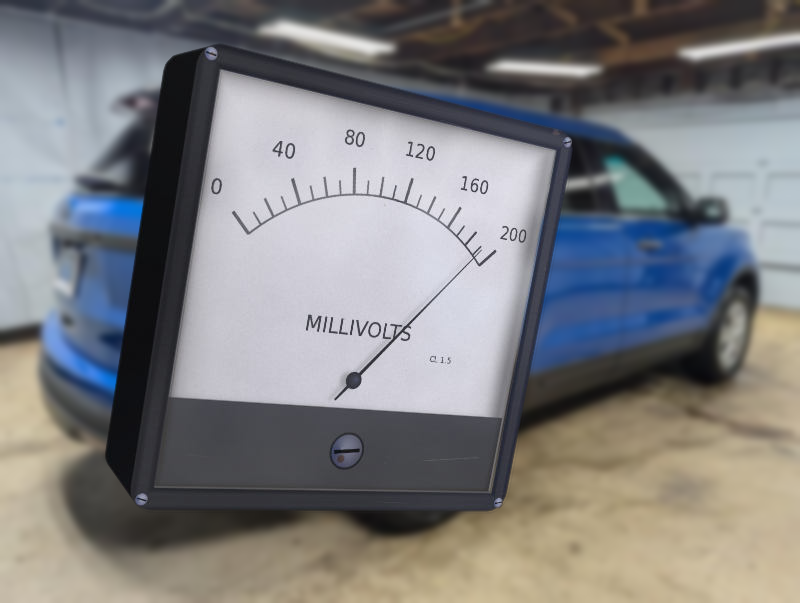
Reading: 190 mV
